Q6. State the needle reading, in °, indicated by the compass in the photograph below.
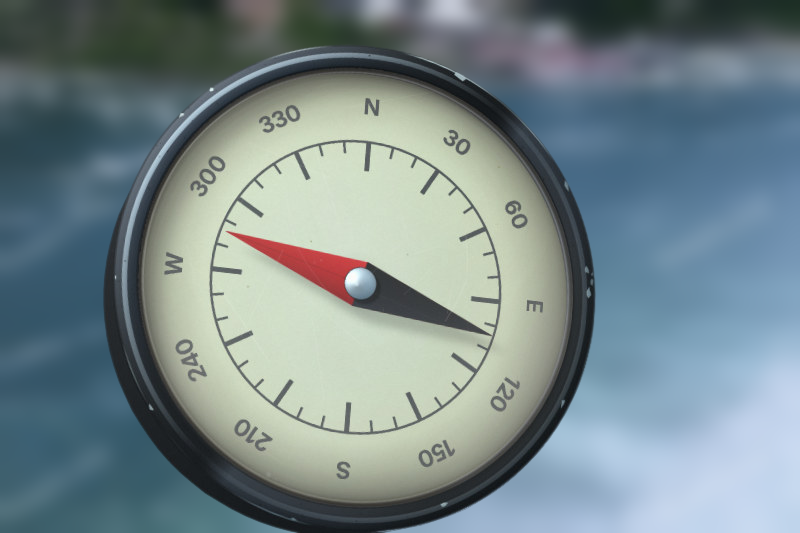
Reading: 285 °
